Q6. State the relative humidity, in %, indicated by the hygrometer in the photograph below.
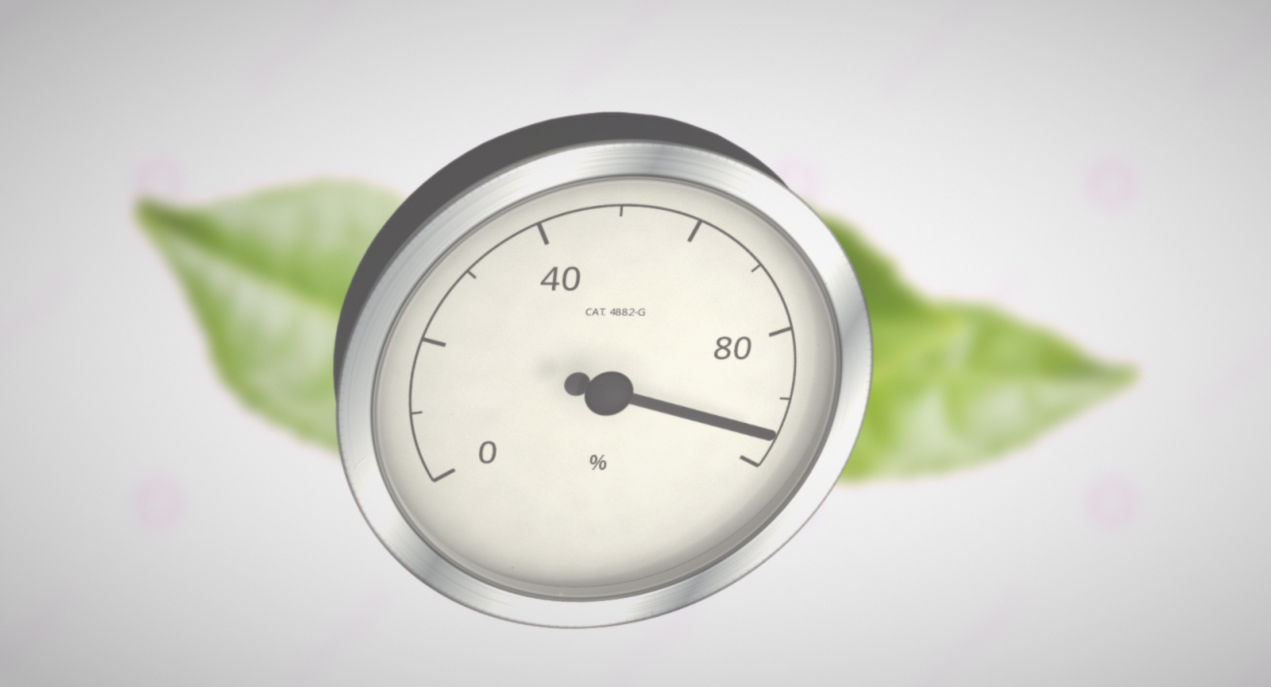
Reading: 95 %
